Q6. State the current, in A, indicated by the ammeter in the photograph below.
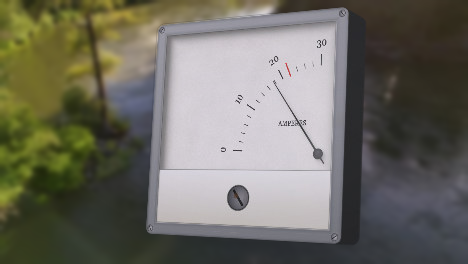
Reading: 18 A
